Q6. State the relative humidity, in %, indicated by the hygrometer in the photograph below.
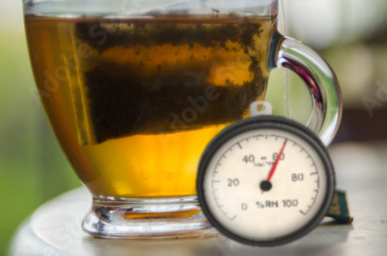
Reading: 60 %
